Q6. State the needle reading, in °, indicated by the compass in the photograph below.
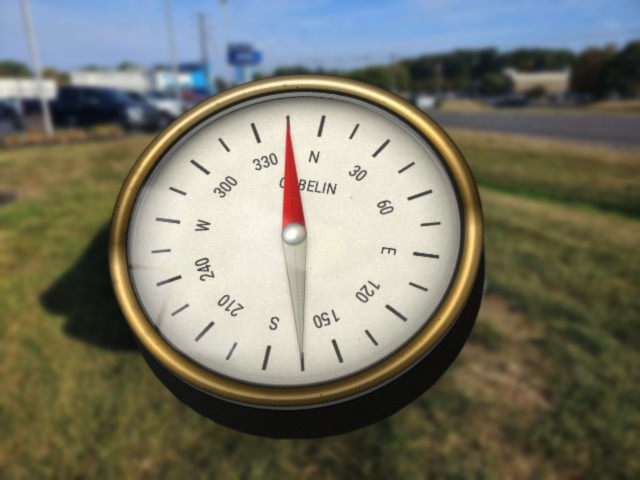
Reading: 345 °
